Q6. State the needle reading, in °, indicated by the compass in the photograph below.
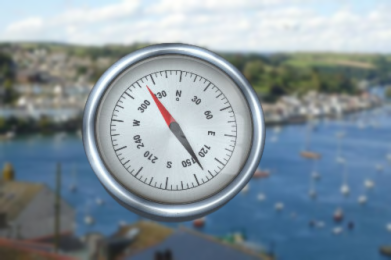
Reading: 320 °
